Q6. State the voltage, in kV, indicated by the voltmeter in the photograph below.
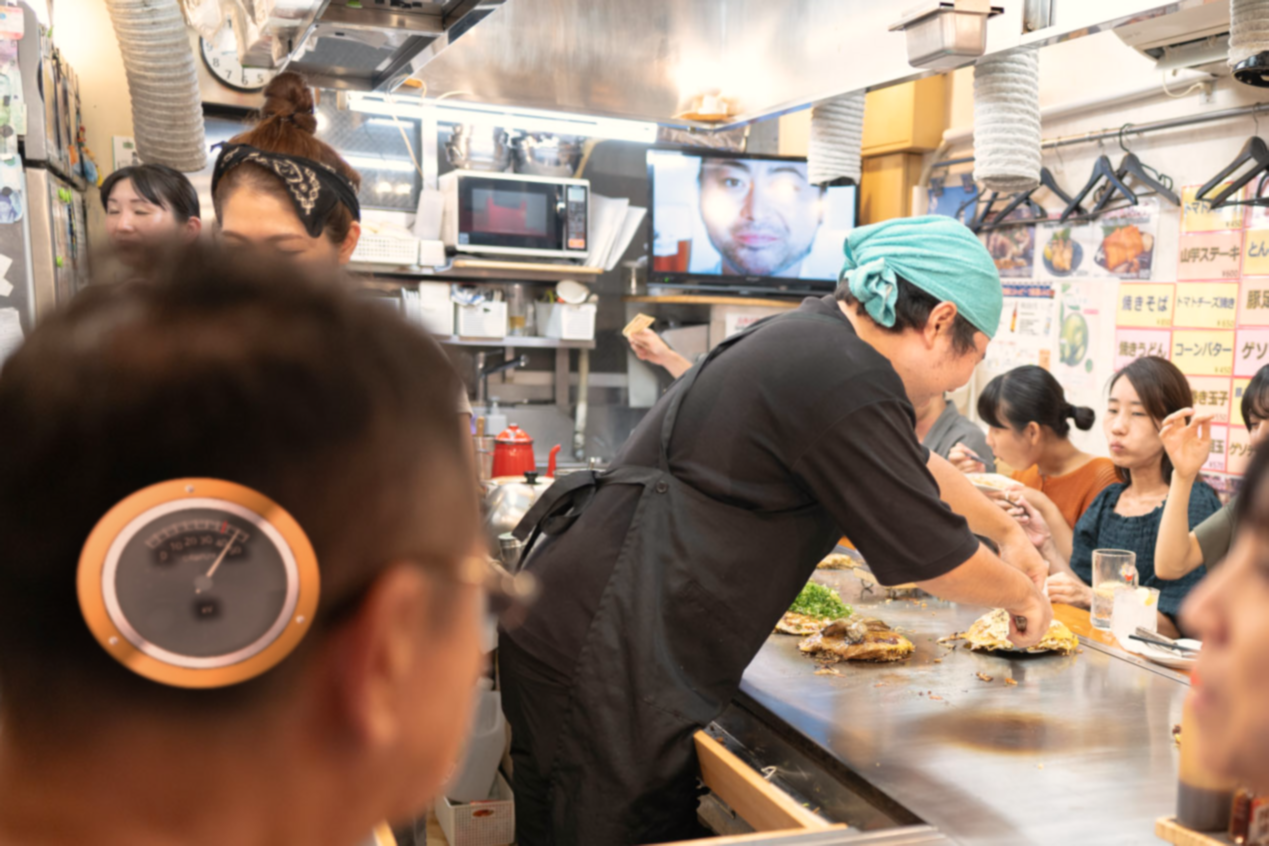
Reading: 45 kV
